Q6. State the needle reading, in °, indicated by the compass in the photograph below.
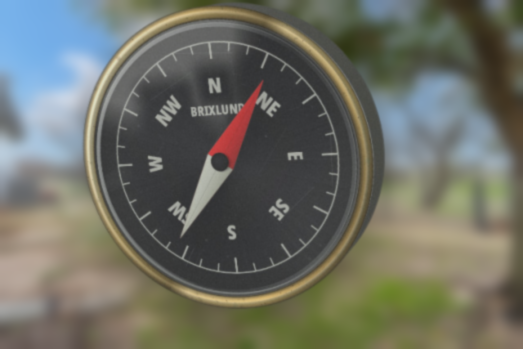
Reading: 35 °
